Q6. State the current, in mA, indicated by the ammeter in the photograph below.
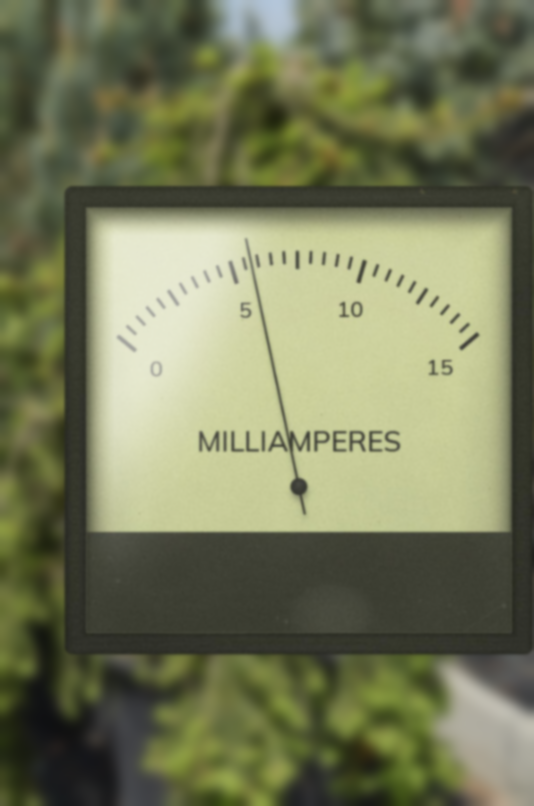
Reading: 5.75 mA
